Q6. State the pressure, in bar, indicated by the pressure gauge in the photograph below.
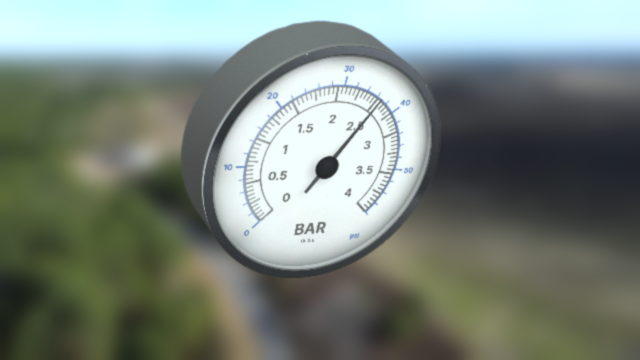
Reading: 2.5 bar
